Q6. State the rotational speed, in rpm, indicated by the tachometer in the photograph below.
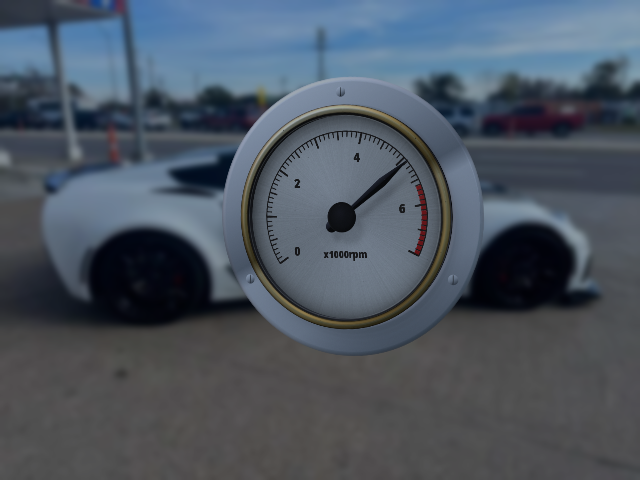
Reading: 5100 rpm
